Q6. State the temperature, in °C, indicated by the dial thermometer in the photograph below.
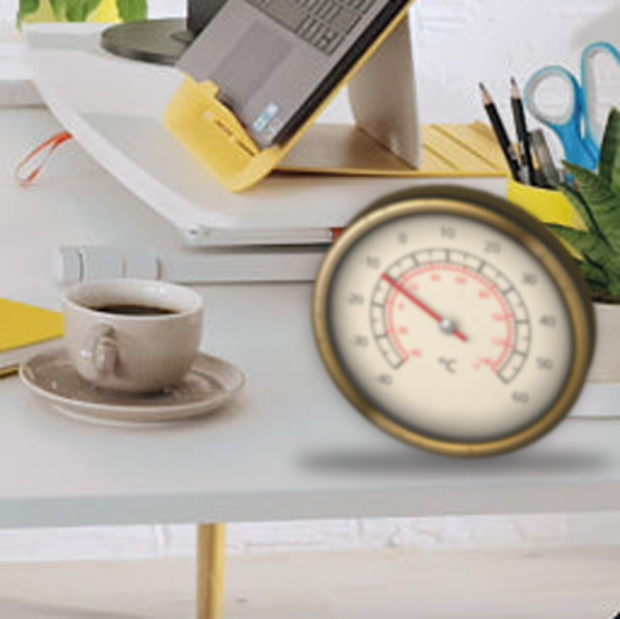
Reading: -10 °C
